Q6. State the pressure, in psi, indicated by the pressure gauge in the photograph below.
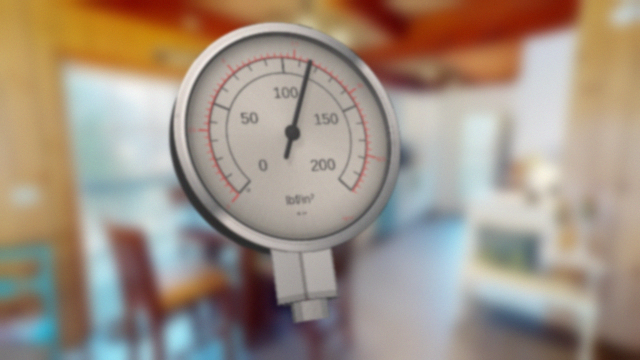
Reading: 115 psi
